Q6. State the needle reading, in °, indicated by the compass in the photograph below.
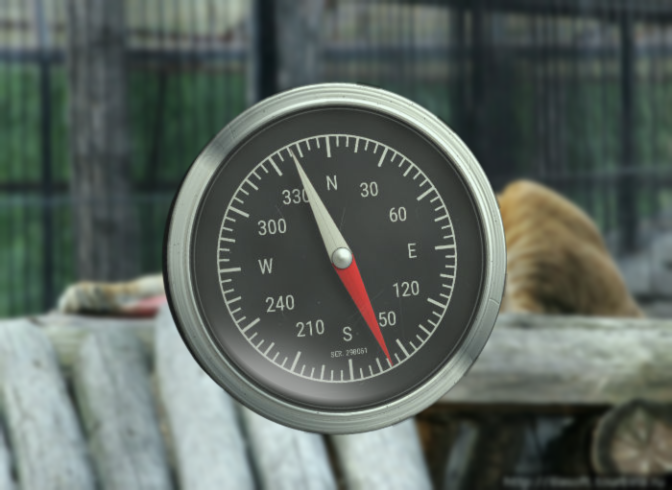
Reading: 160 °
